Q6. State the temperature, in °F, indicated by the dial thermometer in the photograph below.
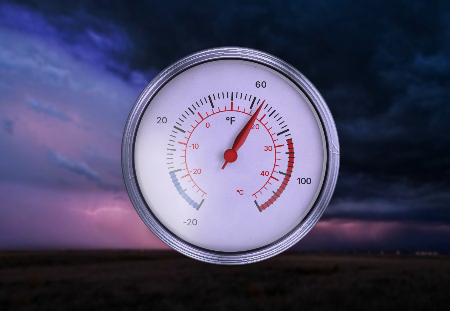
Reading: 64 °F
